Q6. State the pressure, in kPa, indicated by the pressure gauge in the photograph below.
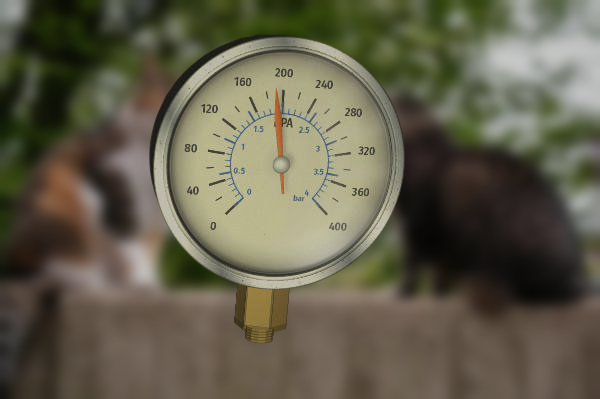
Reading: 190 kPa
